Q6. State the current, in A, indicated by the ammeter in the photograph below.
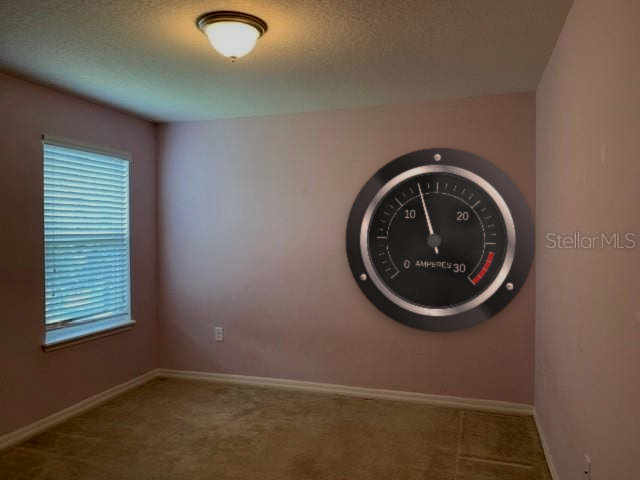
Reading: 13 A
